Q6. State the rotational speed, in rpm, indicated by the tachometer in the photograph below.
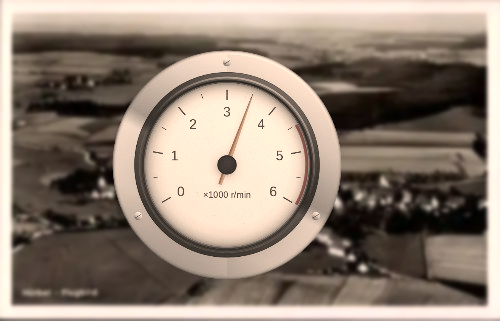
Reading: 3500 rpm
